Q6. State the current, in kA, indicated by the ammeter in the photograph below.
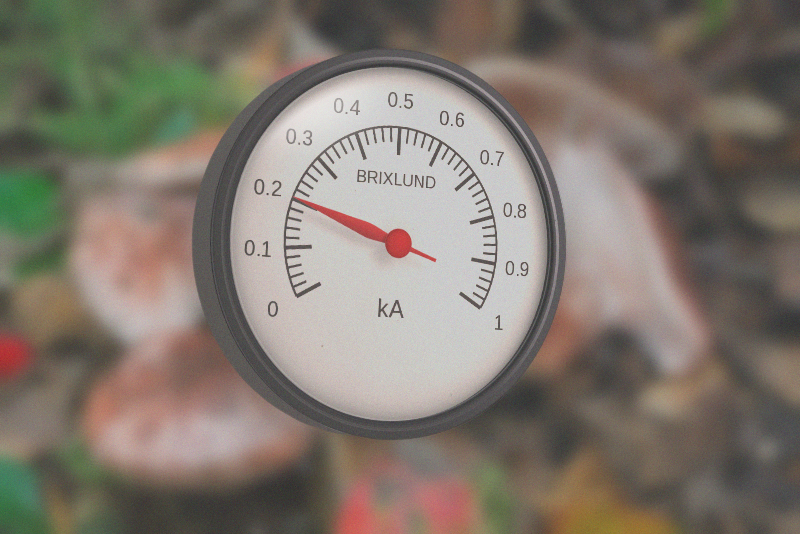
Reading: 0.2 kA
